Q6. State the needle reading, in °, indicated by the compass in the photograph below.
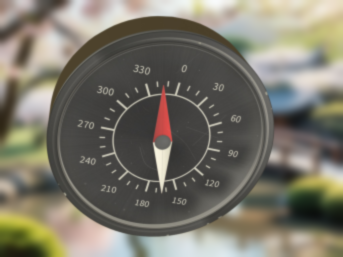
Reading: 345 °
